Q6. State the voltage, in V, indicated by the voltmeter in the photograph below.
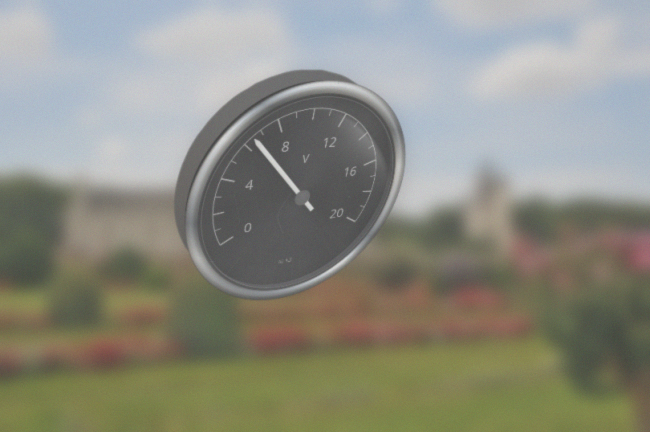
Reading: 6.5 V
